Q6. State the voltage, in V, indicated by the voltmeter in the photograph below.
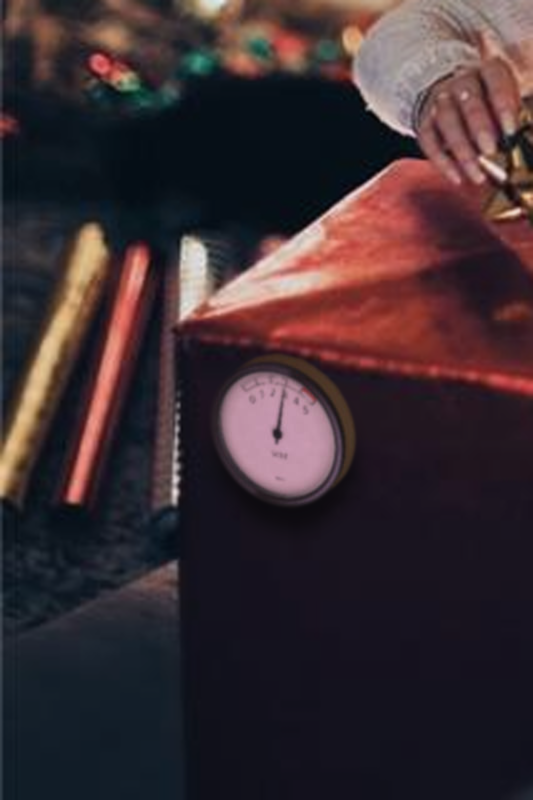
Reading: 3 V
